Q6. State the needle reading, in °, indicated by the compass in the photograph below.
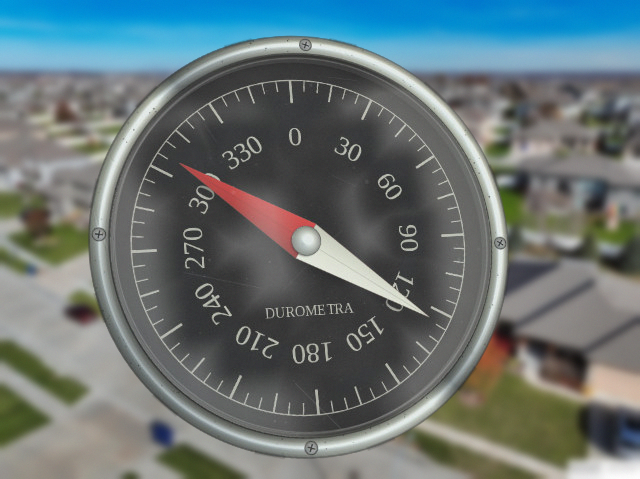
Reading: 305 °
